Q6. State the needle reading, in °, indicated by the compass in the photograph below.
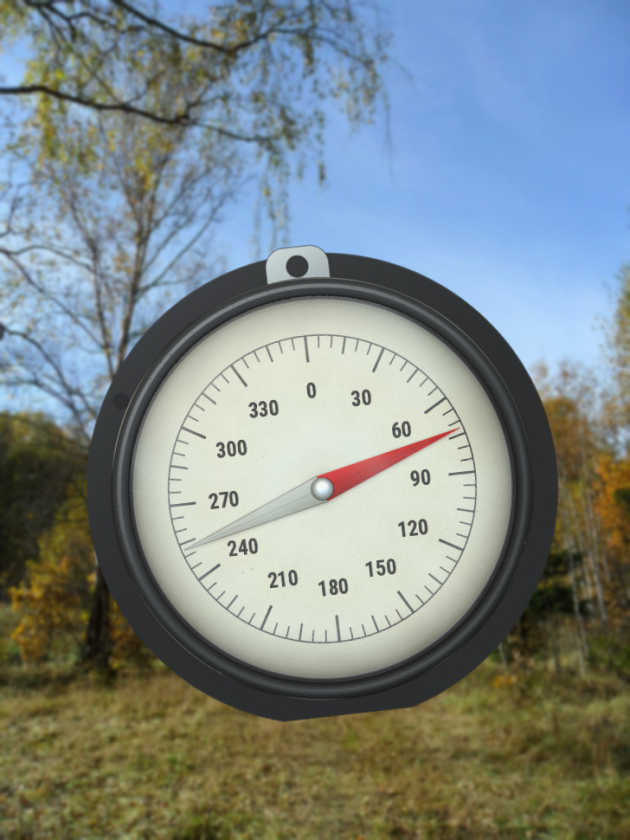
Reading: 72.5 °
